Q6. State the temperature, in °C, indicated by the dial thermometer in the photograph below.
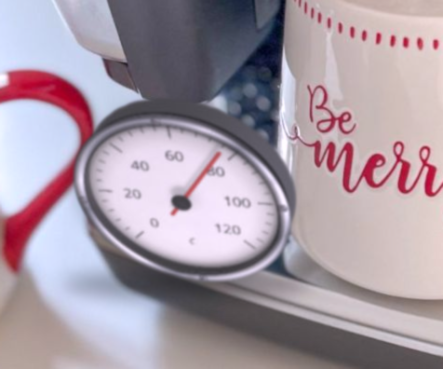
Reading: 76 °C
